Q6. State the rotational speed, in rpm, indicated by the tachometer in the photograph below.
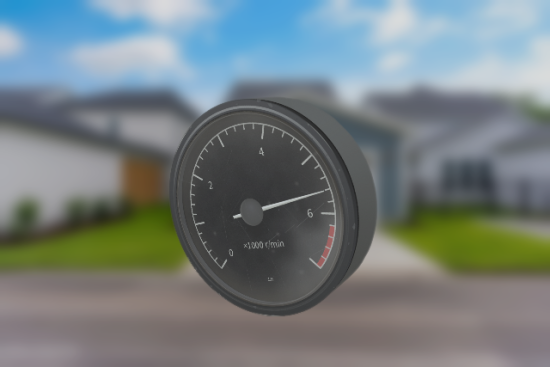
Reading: 5600 rpm
